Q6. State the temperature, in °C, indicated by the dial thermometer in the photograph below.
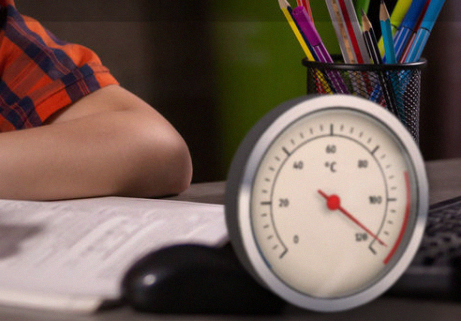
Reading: 116 °C
